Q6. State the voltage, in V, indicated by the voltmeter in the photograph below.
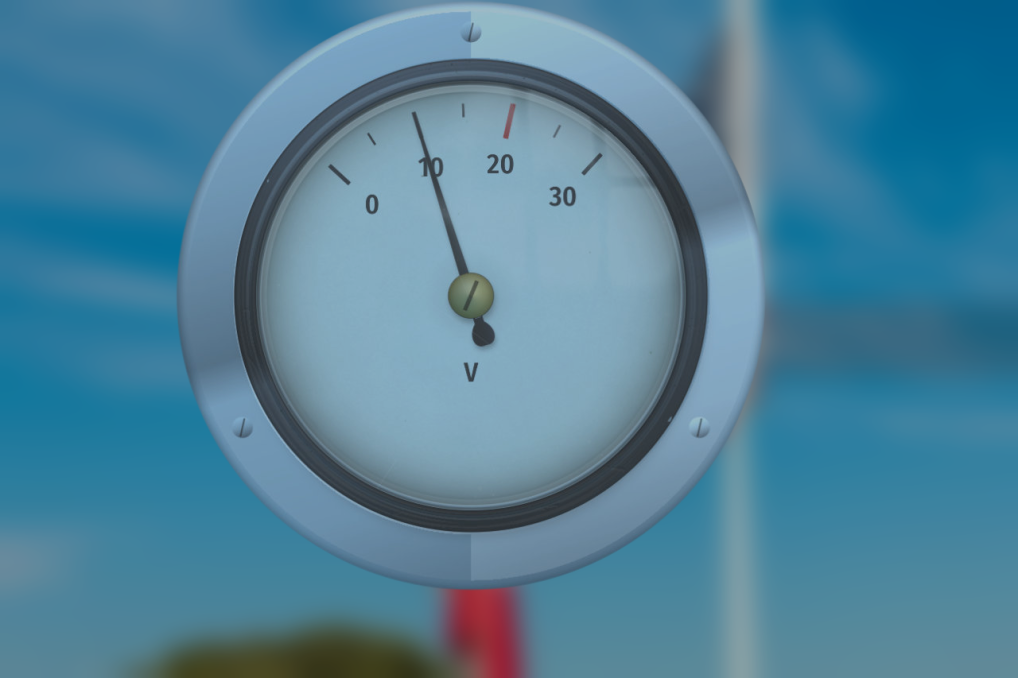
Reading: 10 V
